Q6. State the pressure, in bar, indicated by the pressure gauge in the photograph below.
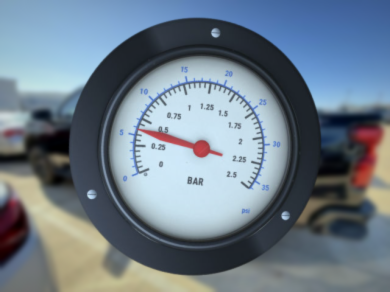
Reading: 0.4 bar
